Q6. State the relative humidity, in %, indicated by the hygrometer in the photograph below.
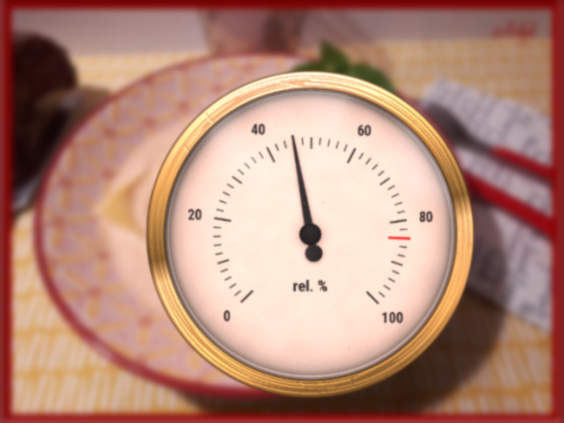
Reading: 46 %
